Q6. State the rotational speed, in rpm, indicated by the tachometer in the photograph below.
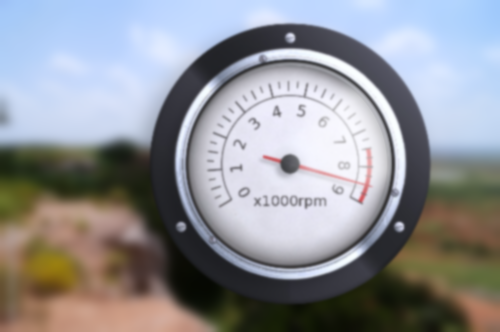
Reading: 8500 rpm
